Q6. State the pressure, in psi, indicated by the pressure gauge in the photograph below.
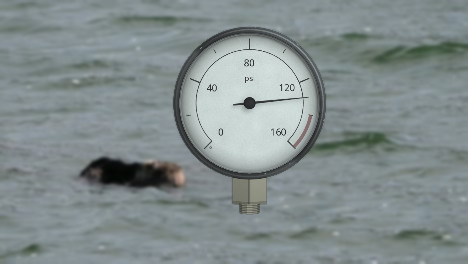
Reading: 130 psi
